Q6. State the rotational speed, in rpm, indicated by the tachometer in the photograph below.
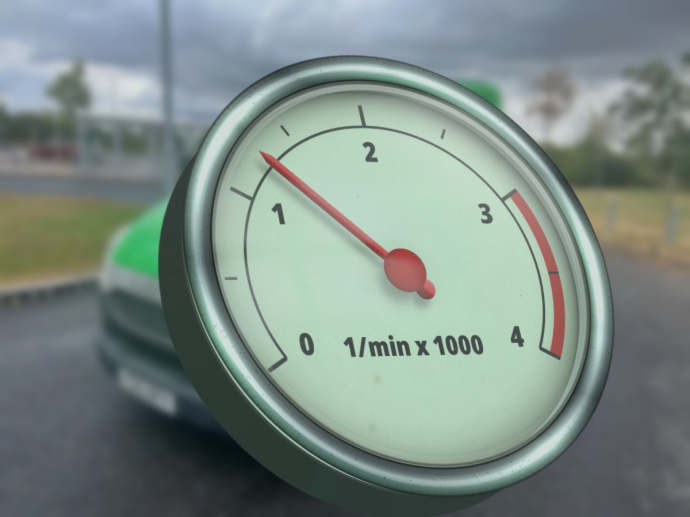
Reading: 1250 rpm
